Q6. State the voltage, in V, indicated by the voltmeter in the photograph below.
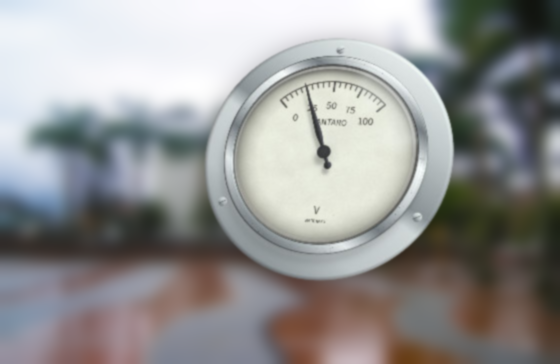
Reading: 25 V
